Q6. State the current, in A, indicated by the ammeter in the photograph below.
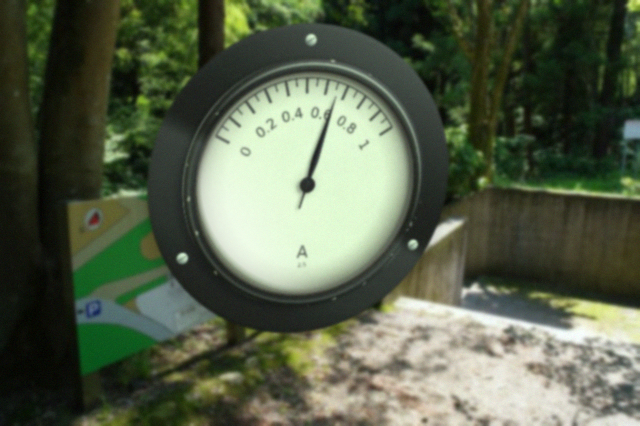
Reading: 0.65 A
